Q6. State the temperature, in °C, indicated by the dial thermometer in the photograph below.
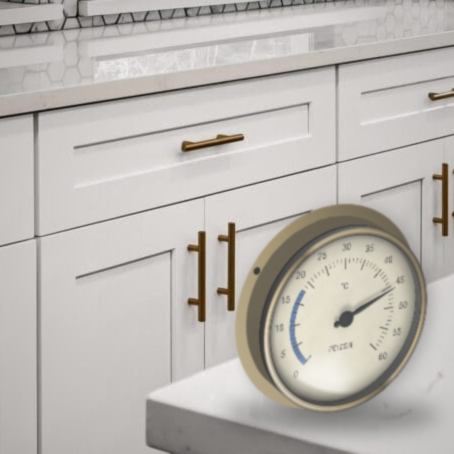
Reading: 45 °C
